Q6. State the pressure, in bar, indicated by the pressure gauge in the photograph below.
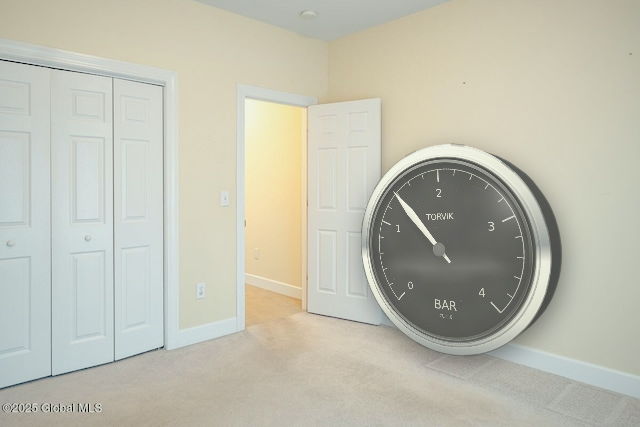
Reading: 1.4 bar
